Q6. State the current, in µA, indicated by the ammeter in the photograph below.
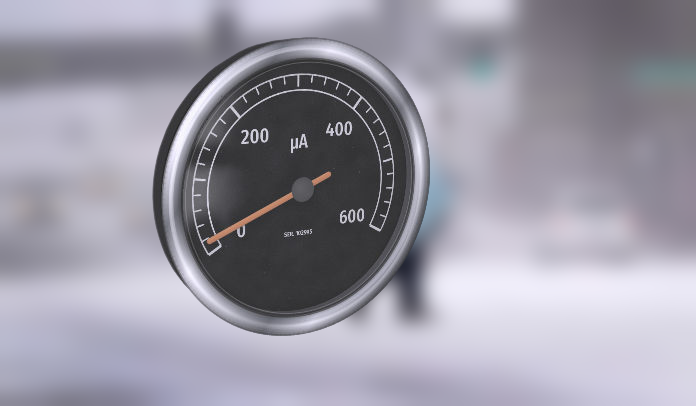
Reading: 20 µA
